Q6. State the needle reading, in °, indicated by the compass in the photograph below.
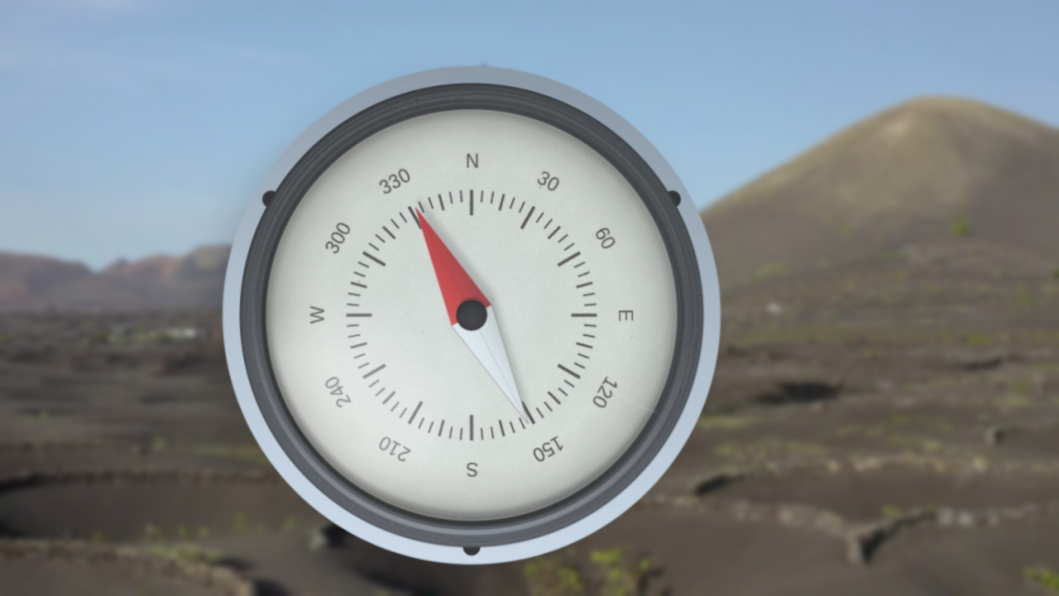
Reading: 332.5 °
